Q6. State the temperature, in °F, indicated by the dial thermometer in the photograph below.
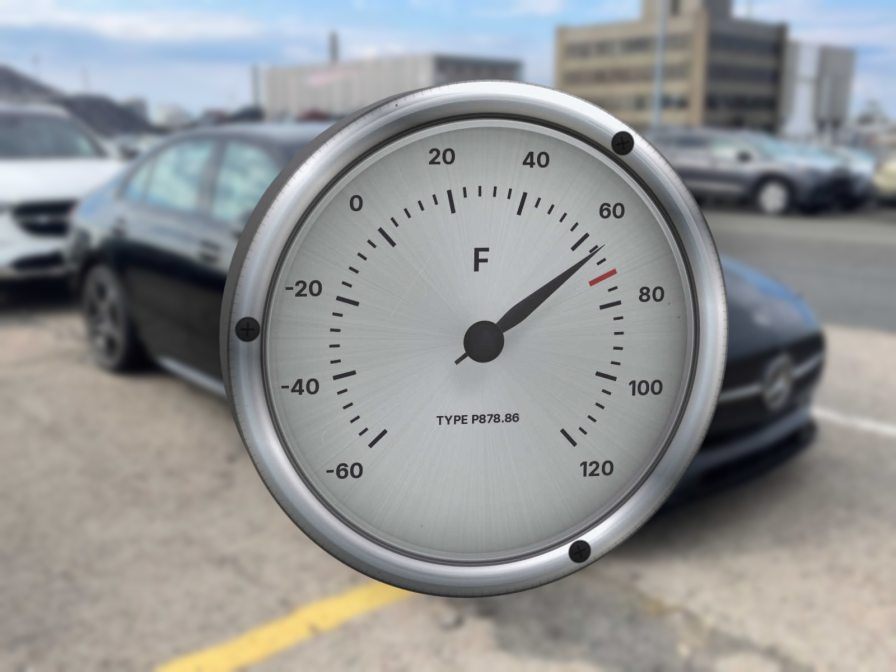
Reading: 64 °F
